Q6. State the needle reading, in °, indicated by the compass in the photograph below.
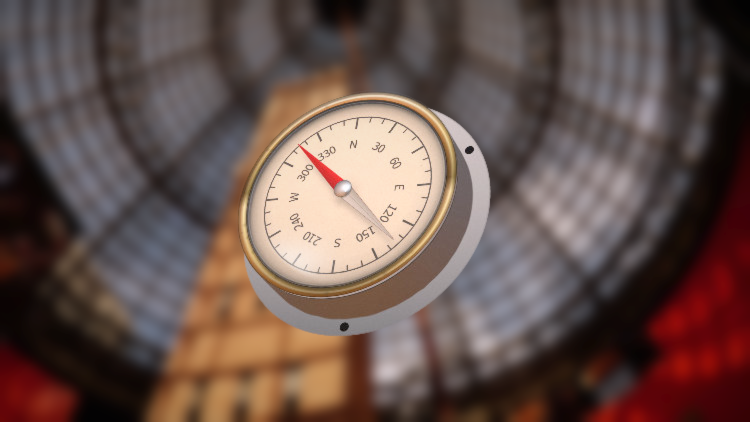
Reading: 315 °
